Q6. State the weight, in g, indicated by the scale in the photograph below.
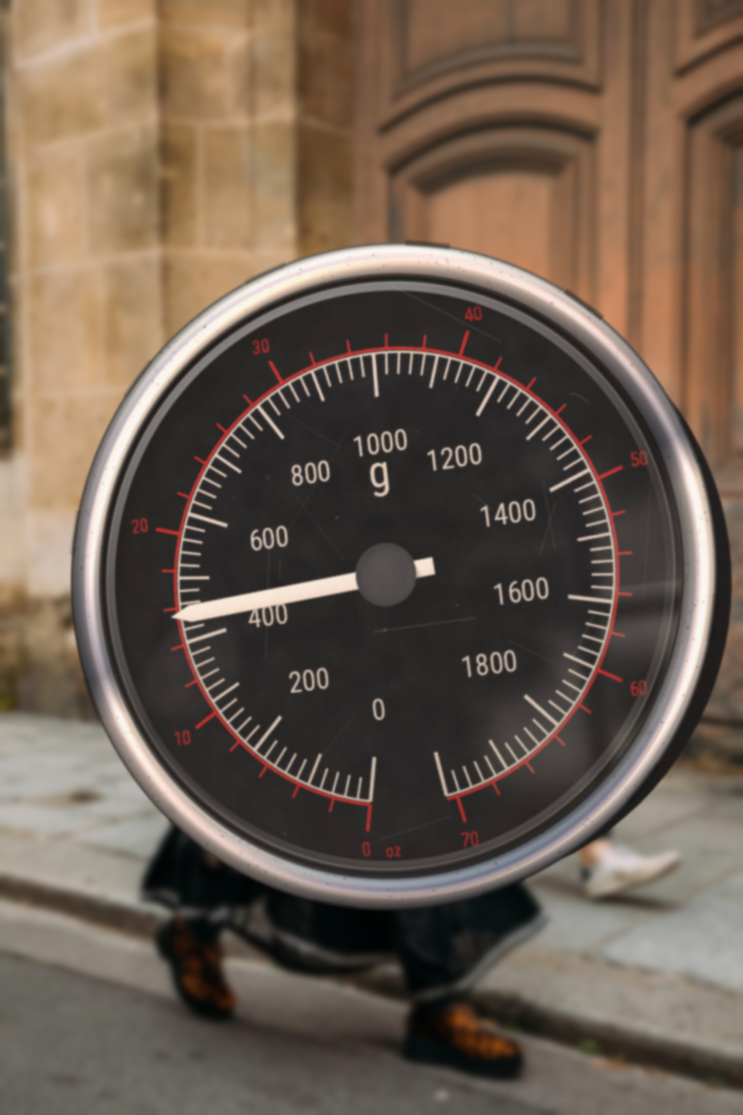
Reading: 440 g
